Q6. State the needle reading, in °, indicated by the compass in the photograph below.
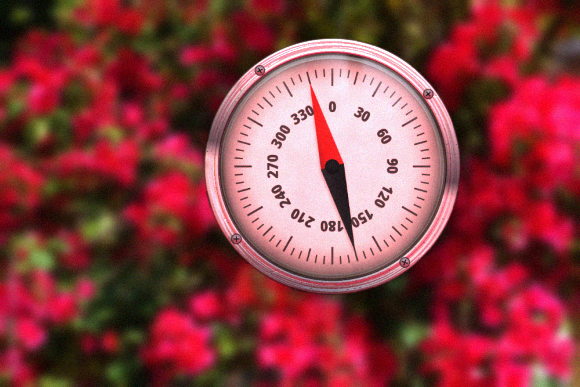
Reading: 345 °
